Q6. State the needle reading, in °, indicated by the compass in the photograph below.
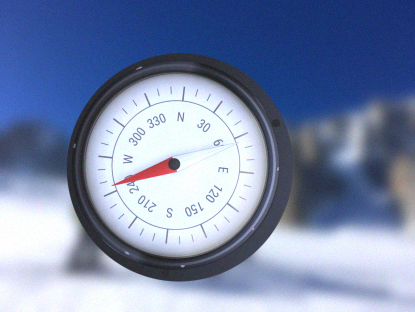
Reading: 245 °
